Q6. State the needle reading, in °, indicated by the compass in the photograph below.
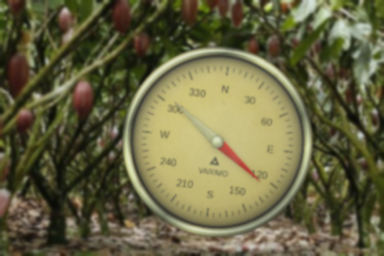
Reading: 125 °
